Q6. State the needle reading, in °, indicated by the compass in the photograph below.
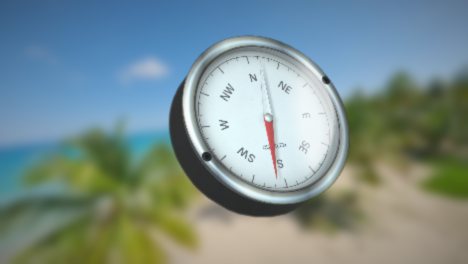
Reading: 190 °
